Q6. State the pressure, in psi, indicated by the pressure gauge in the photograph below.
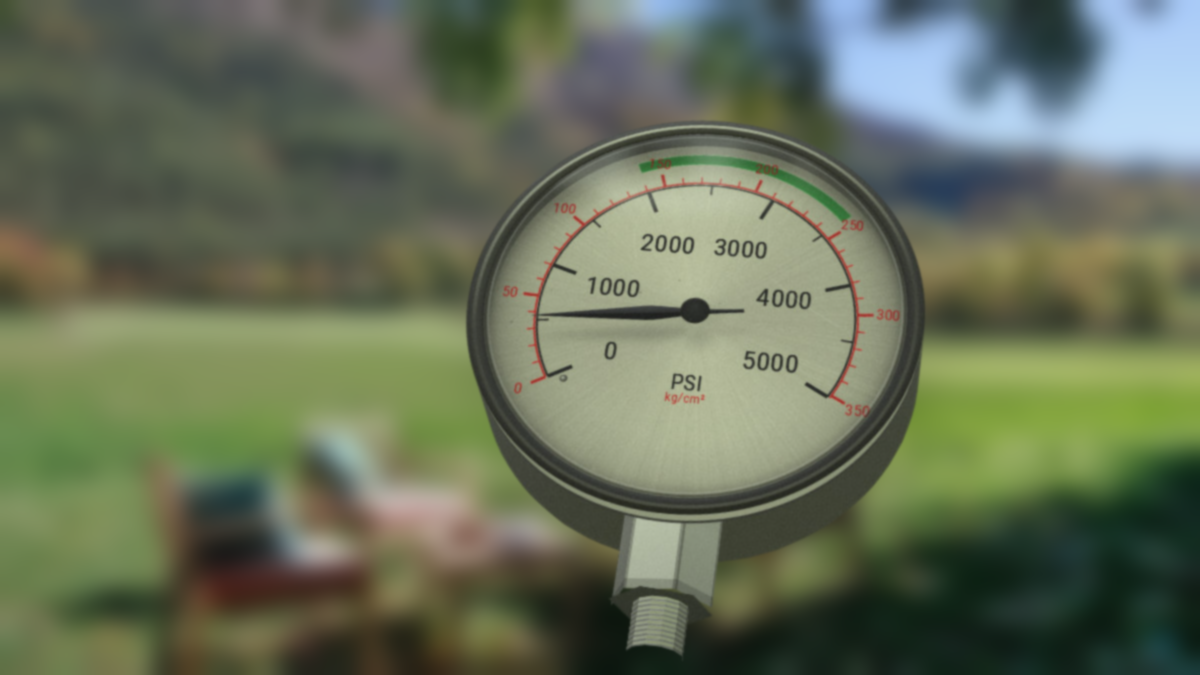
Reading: 500 psi
